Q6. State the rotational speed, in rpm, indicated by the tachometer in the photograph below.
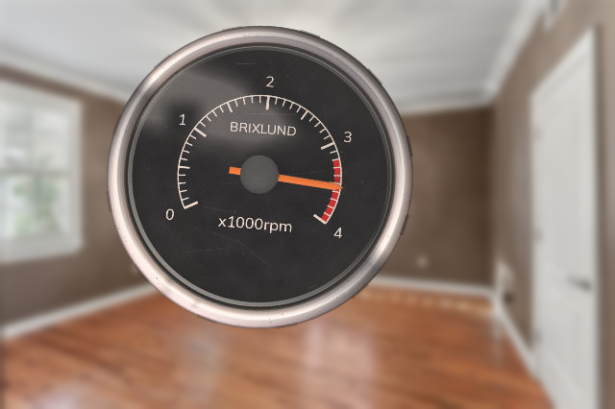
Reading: 3550 rpm
